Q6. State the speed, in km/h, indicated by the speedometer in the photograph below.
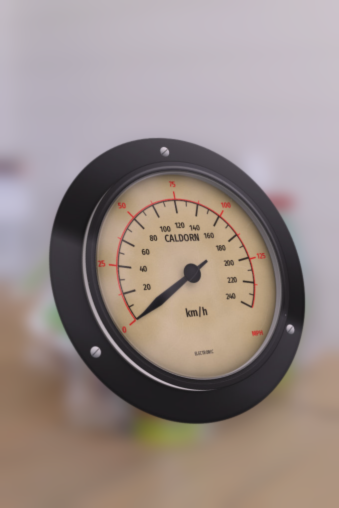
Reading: 0 km/h
